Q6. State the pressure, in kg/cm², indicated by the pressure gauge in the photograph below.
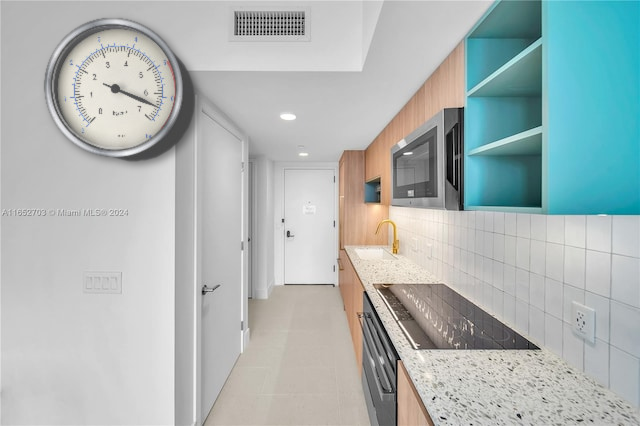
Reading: 6.5 kg/cm²
